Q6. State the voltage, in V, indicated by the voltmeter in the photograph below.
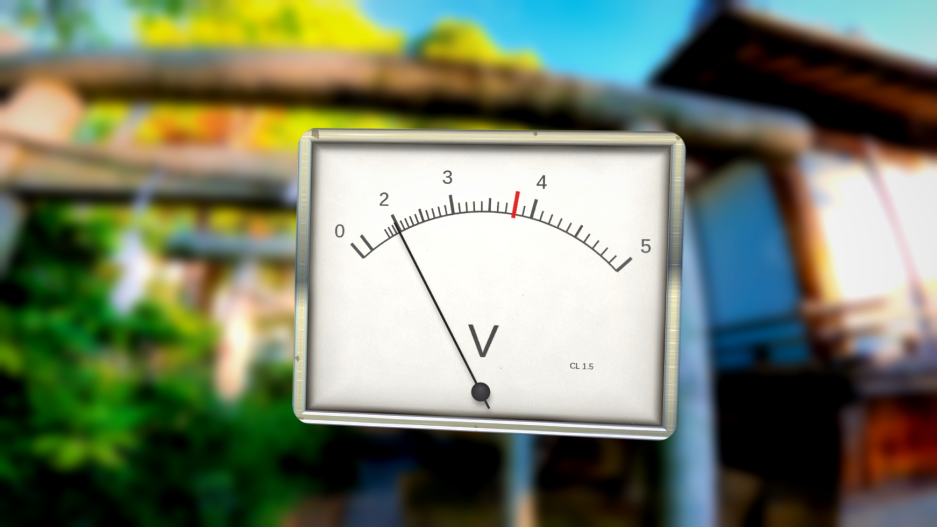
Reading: 2 V
